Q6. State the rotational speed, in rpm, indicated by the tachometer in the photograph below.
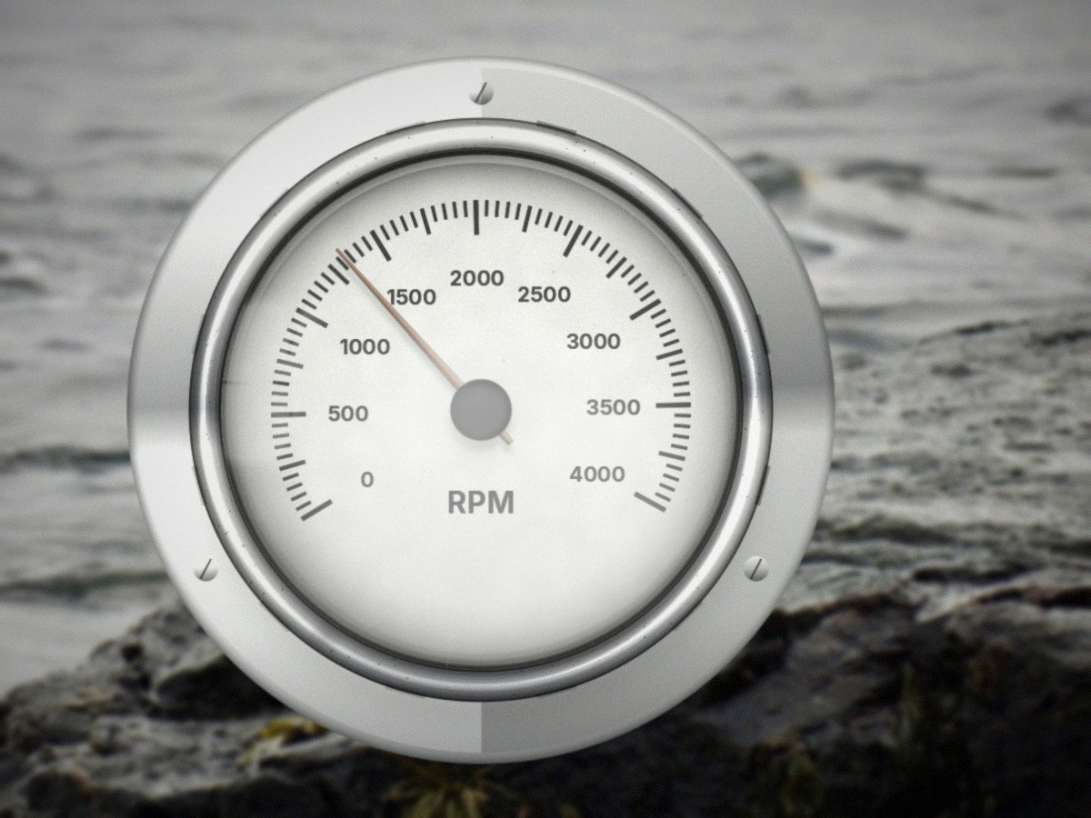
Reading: 1325 rpm
